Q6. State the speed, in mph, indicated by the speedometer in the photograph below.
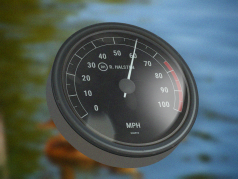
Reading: 60 mph
